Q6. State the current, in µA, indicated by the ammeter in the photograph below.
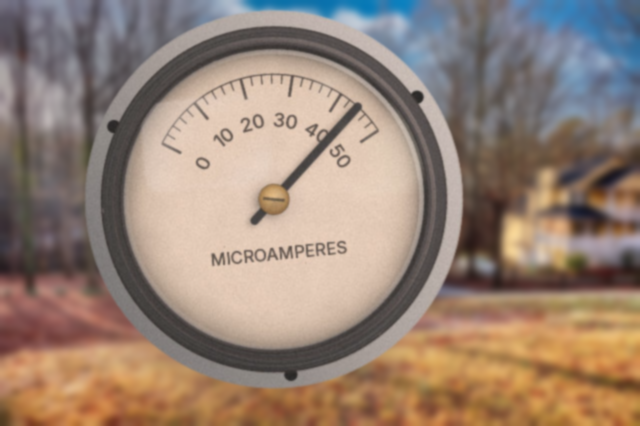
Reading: 44 µA
